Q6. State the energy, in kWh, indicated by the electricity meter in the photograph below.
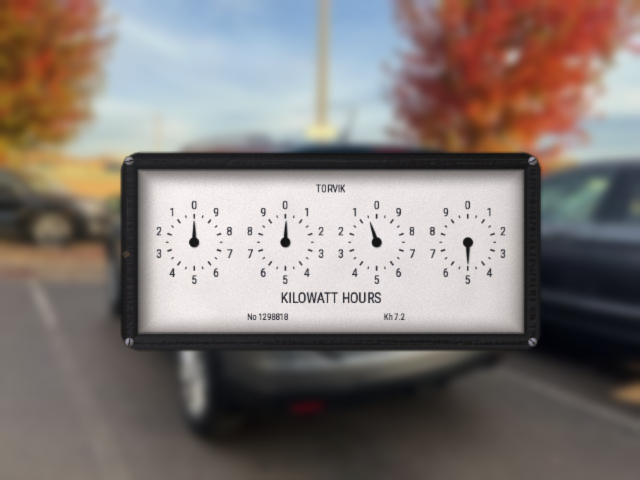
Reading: 5 kWh
